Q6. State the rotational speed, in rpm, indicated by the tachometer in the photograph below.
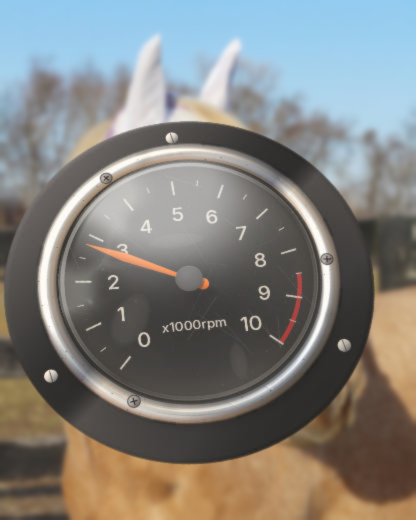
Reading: 2750 rpm
